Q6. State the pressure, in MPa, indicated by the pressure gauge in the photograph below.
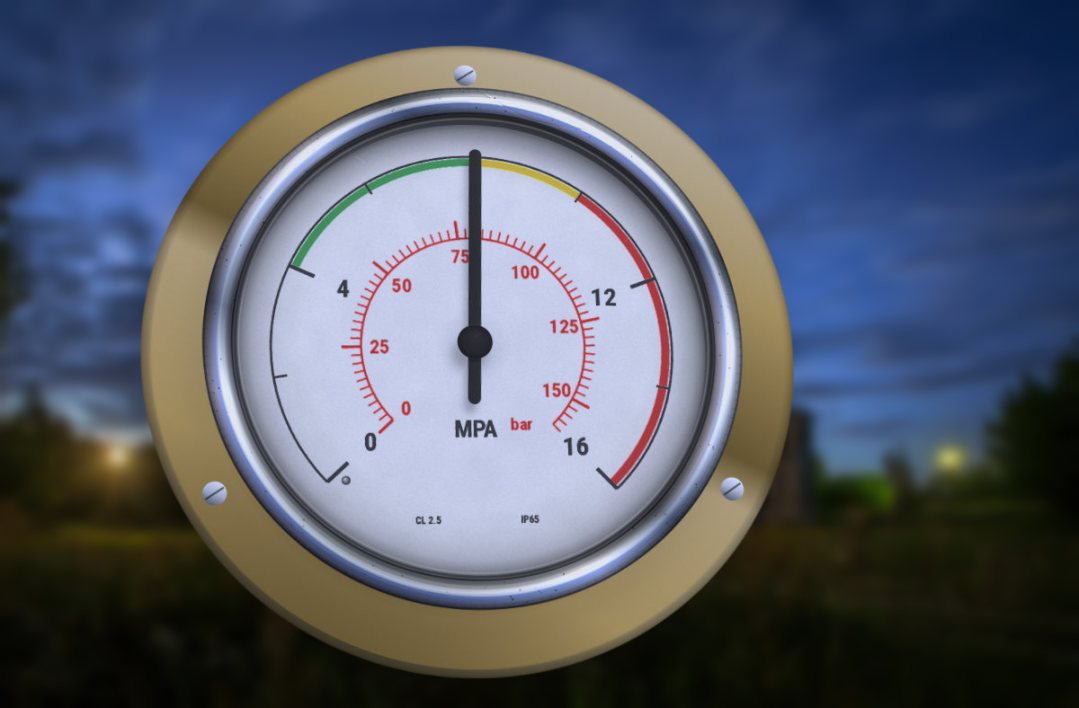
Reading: 8 MPa
